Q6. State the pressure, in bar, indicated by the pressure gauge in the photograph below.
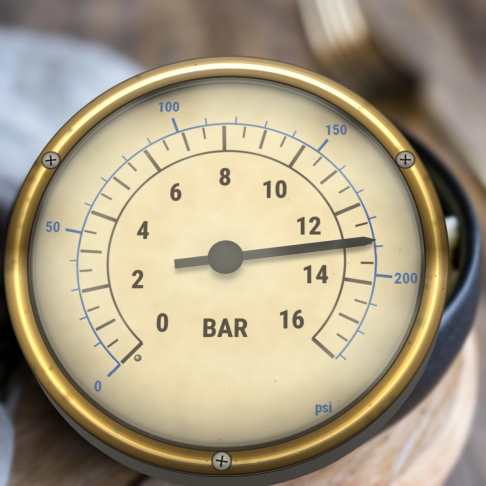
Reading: 13 bar
